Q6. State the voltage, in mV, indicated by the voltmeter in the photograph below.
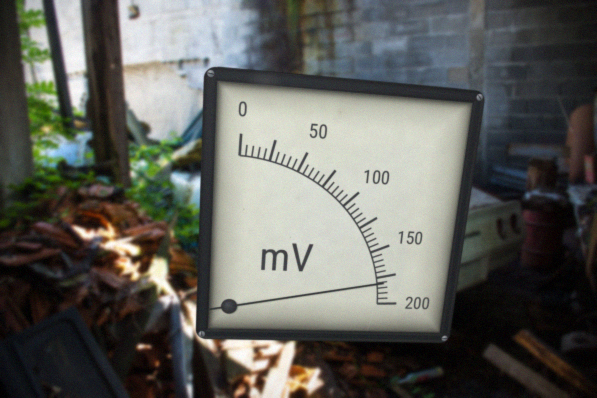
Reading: 180 mV
